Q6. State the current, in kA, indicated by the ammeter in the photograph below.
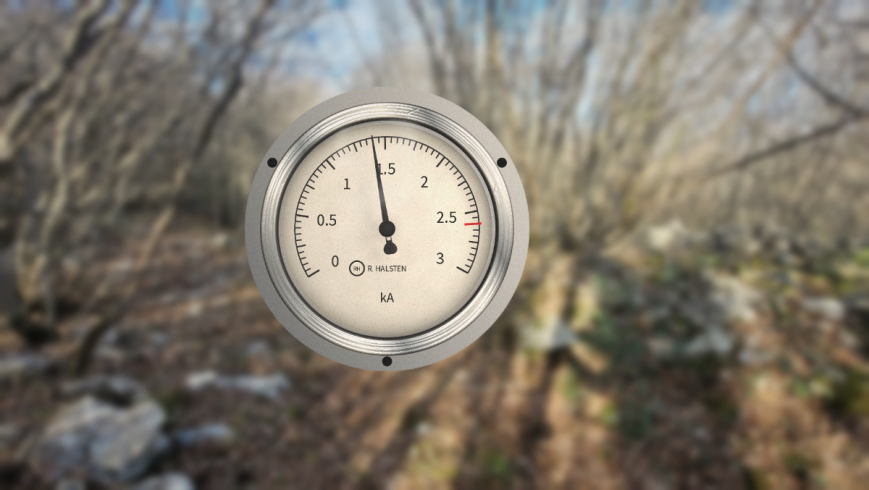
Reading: 1.4 kA
